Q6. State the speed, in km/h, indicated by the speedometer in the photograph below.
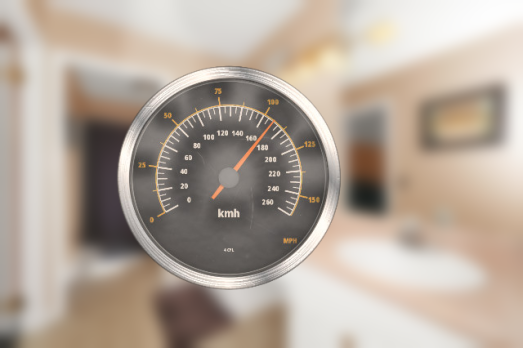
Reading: 170 km/h
